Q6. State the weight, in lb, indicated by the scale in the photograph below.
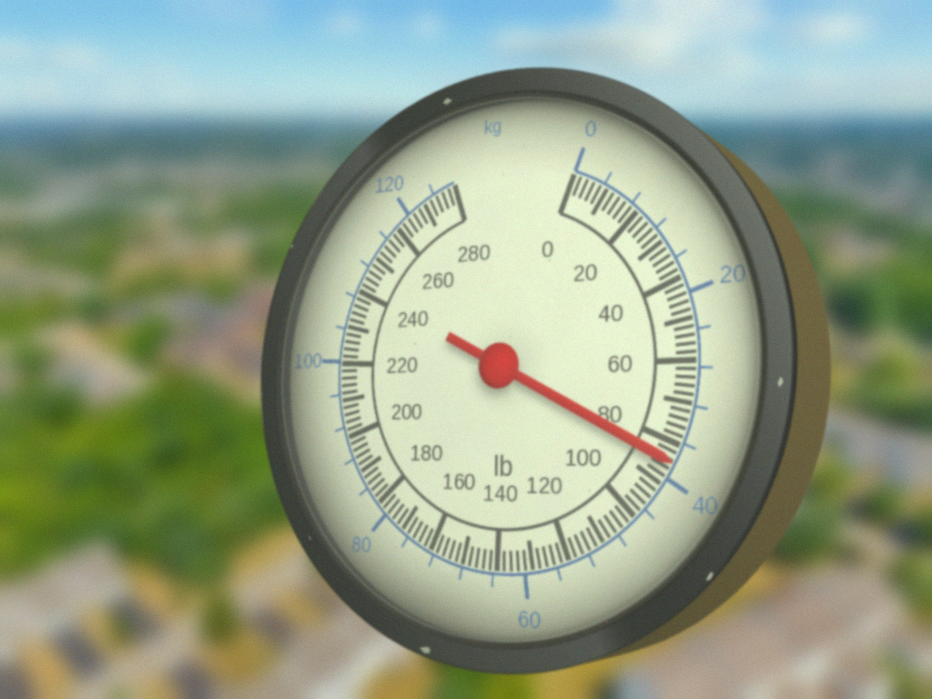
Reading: 84 lb
